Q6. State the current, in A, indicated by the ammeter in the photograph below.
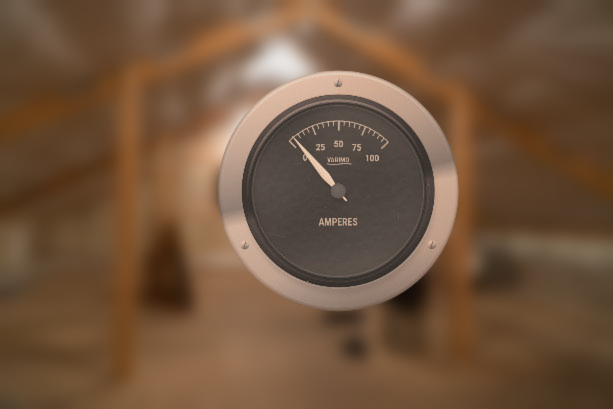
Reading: 5 A
